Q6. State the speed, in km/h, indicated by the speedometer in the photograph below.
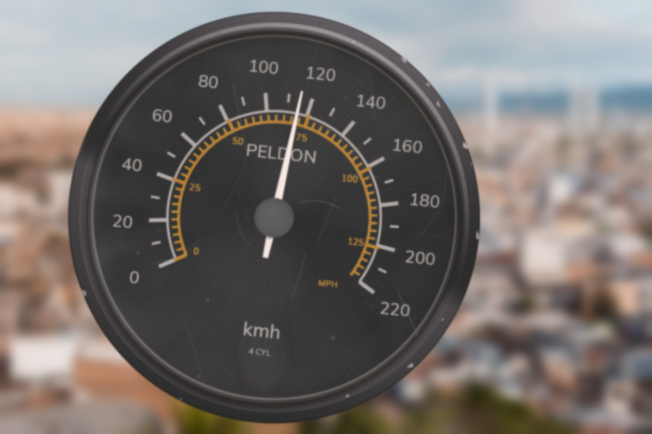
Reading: 115 km/h
